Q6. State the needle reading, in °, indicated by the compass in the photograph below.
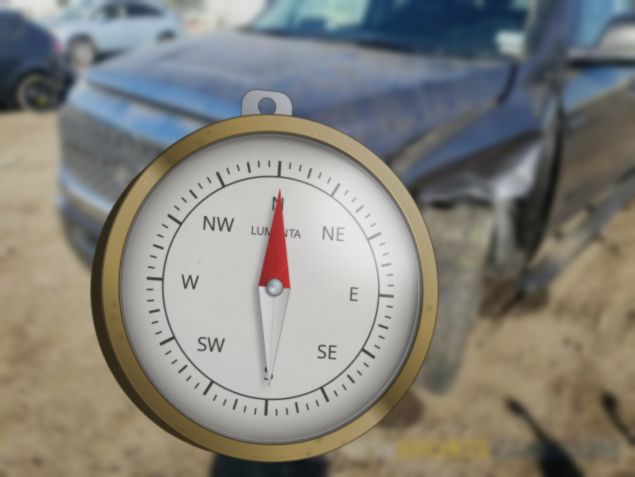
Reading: 0 °
